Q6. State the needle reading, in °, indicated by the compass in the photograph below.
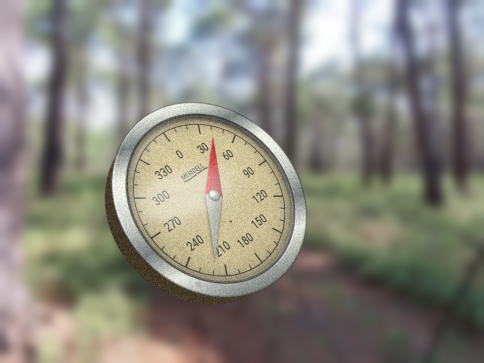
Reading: 40 °
